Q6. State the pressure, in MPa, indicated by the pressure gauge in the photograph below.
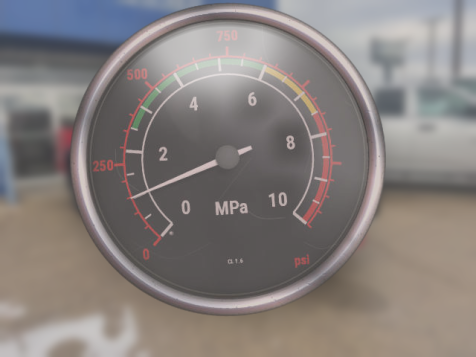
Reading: 1 MPa
